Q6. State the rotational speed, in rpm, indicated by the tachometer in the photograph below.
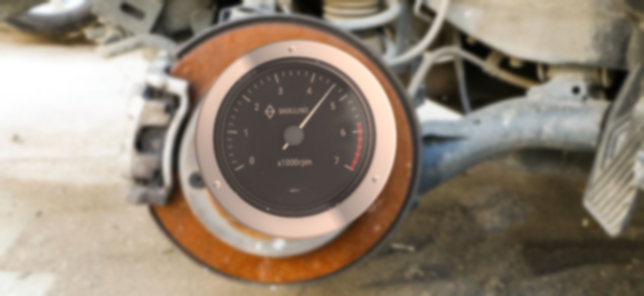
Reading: 4600 rpm
